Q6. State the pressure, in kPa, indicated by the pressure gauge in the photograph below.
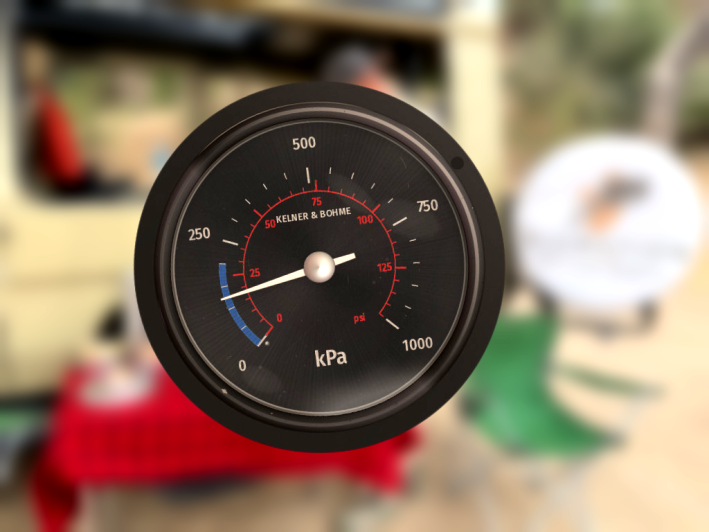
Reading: 125 kPa
